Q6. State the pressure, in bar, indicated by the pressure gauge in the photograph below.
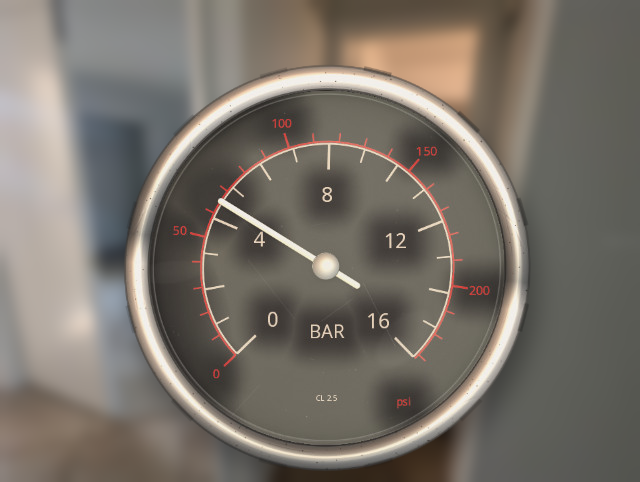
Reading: 4.5 bar
